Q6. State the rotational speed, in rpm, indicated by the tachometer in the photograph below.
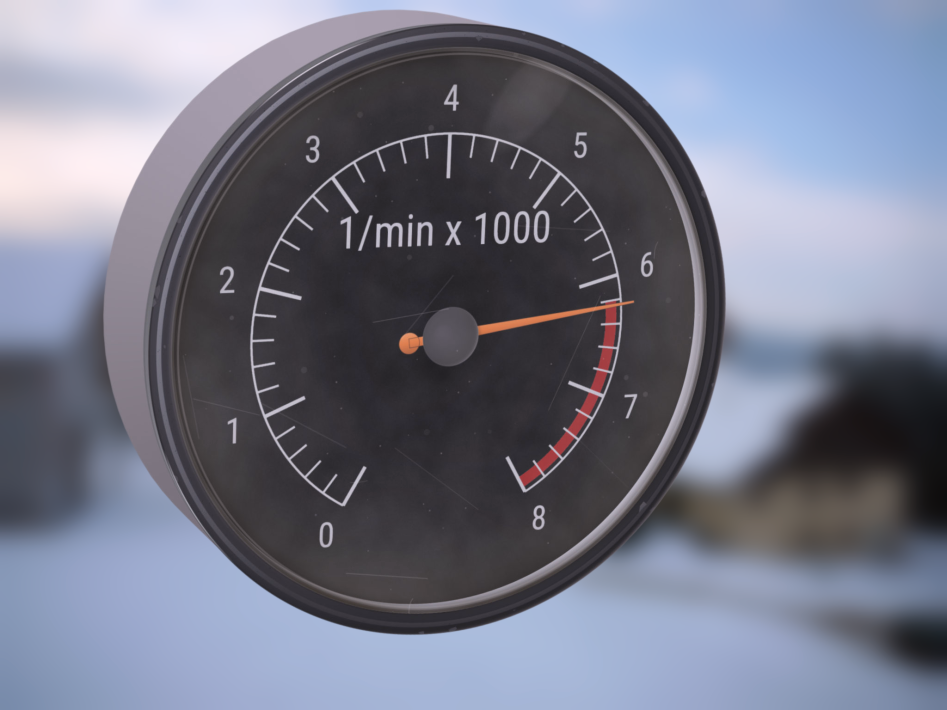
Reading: 6200 rpm
